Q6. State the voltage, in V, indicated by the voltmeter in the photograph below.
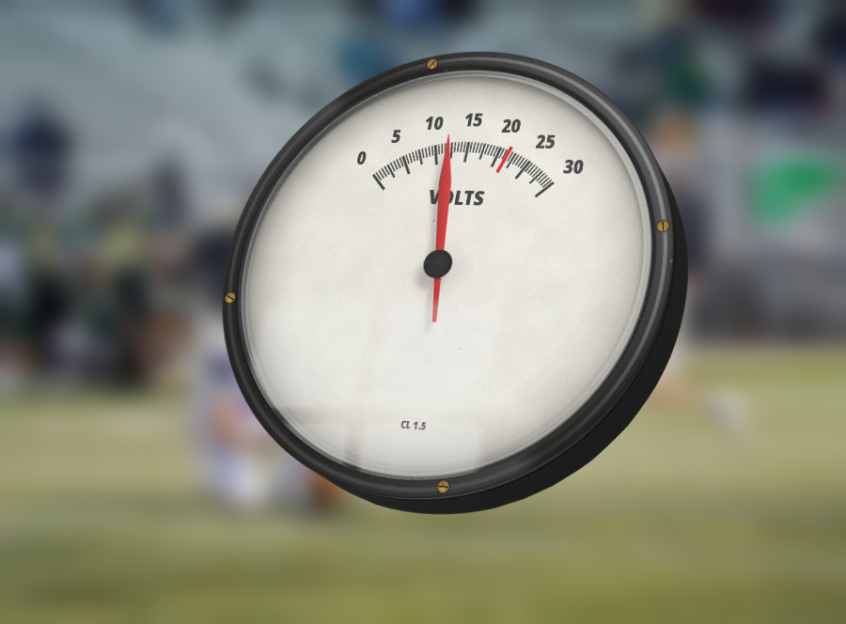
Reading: 12.5 V
